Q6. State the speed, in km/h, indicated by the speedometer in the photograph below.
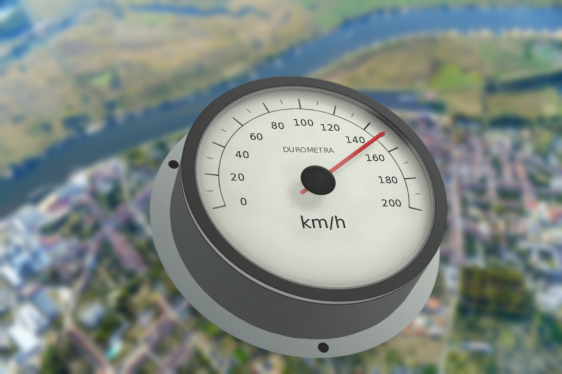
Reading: 150 km/h
